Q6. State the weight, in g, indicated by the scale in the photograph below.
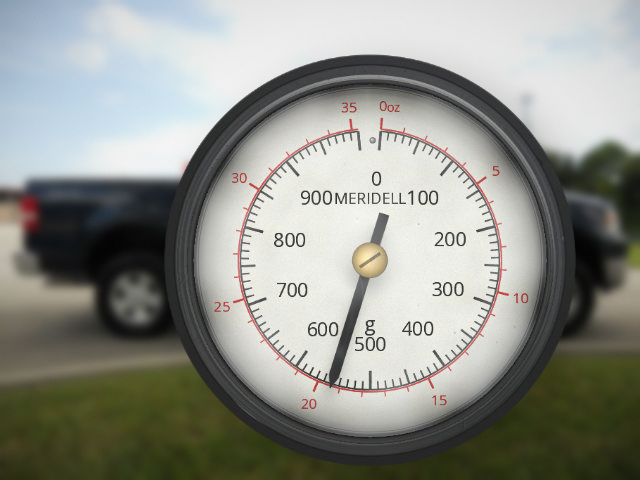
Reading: 550 g
